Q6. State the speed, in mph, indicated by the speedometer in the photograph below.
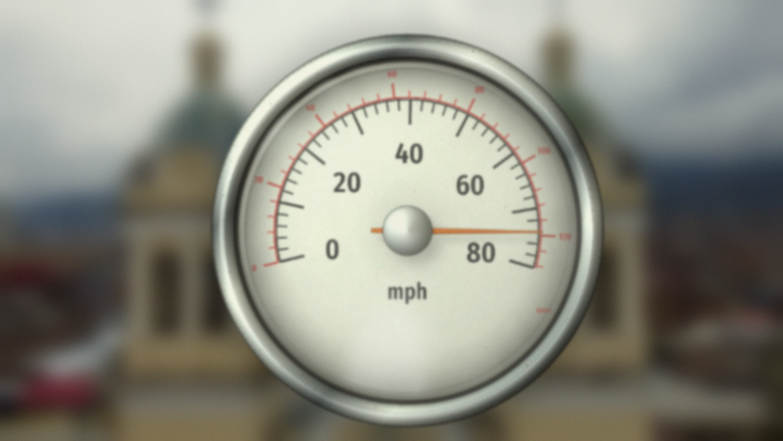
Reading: 74 mph
